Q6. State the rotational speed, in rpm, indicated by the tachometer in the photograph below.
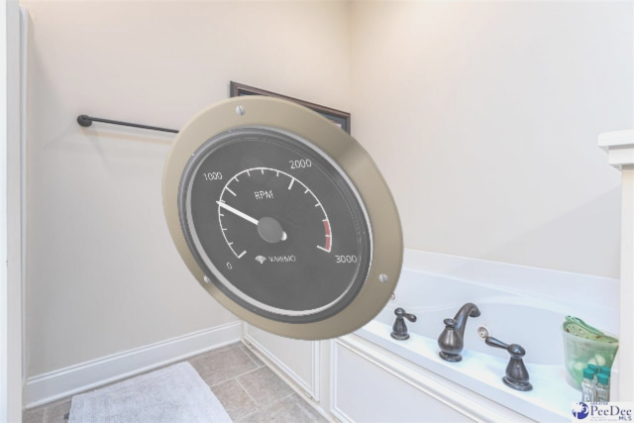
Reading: 800 rpm
